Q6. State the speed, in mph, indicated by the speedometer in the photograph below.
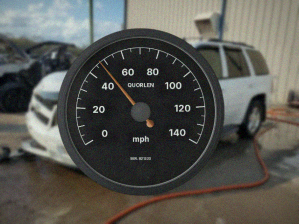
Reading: 47.5 mph
